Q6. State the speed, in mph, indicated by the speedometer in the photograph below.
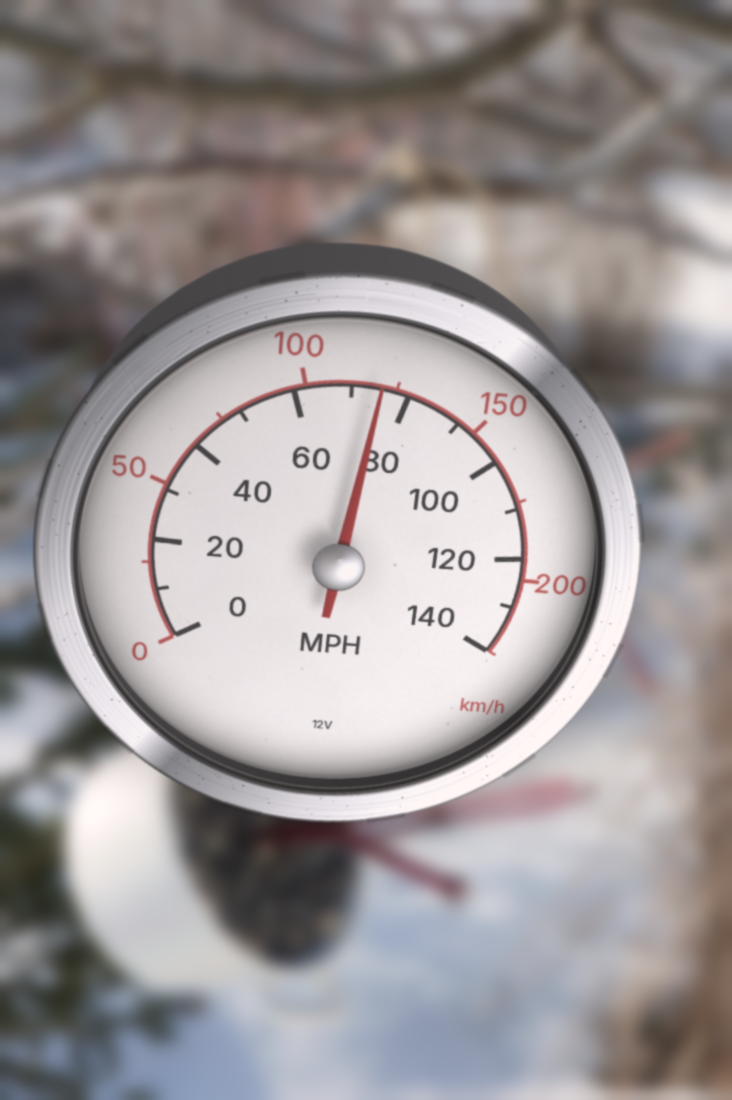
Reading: 75 mph
